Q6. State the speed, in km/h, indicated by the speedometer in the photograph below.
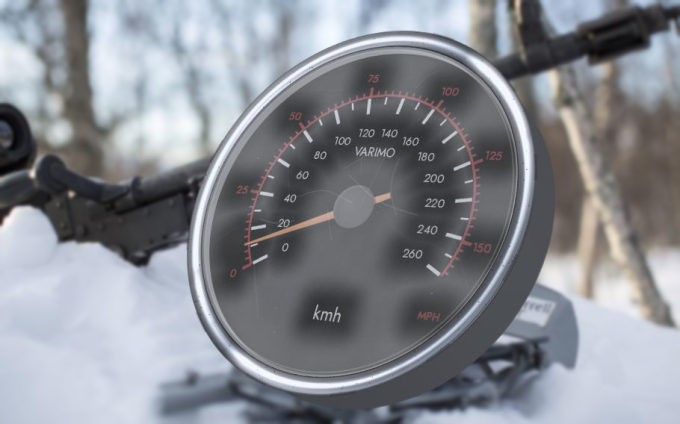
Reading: 10 km/h
